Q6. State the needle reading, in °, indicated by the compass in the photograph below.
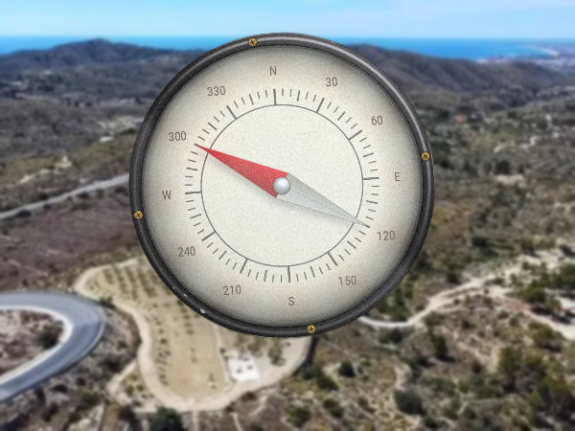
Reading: 300 °
